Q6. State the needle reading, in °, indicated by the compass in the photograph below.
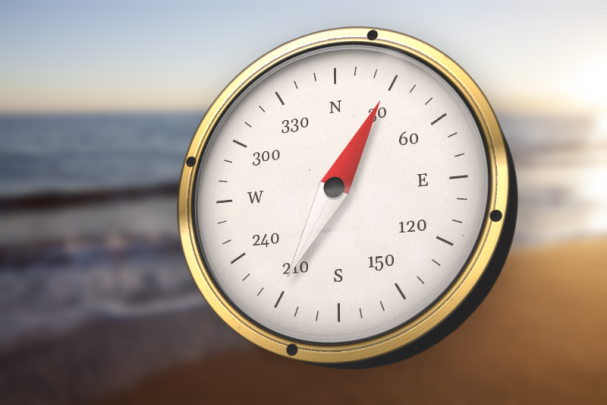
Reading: 30 °
